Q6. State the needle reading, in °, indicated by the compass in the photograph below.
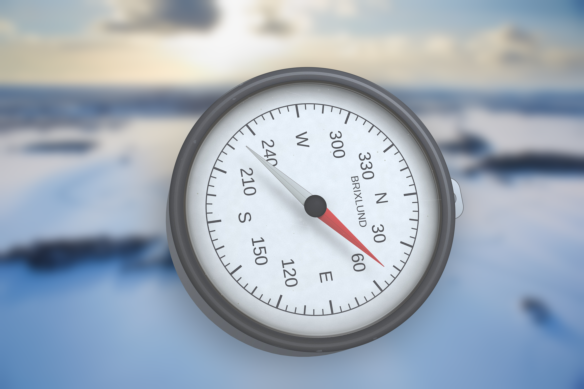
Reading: 50 °
